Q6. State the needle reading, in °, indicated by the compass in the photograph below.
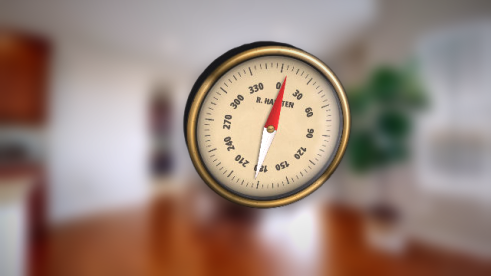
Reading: 5 °
